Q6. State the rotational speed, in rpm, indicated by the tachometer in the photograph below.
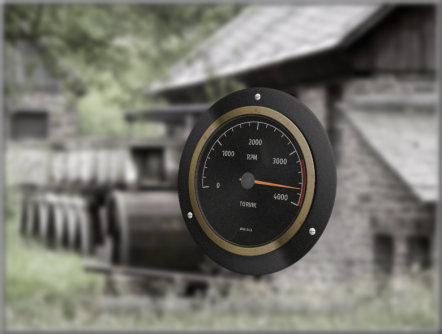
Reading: 3700 rpm
